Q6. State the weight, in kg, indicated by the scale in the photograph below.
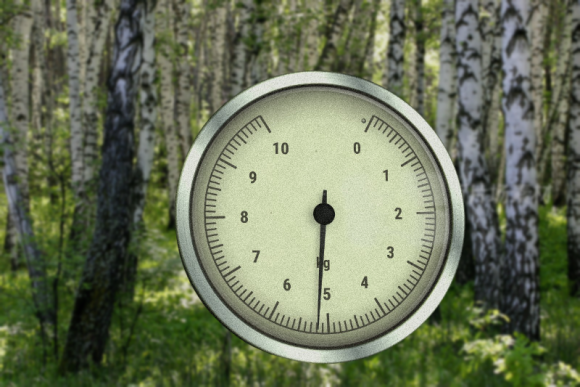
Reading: 5.2 kg
